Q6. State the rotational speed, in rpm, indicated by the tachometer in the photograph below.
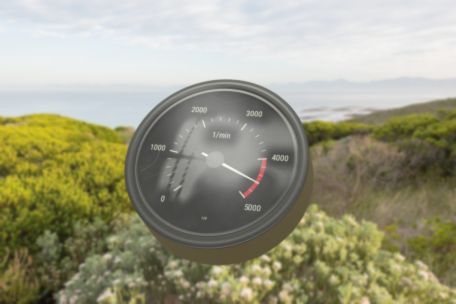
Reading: 4600 rpm
